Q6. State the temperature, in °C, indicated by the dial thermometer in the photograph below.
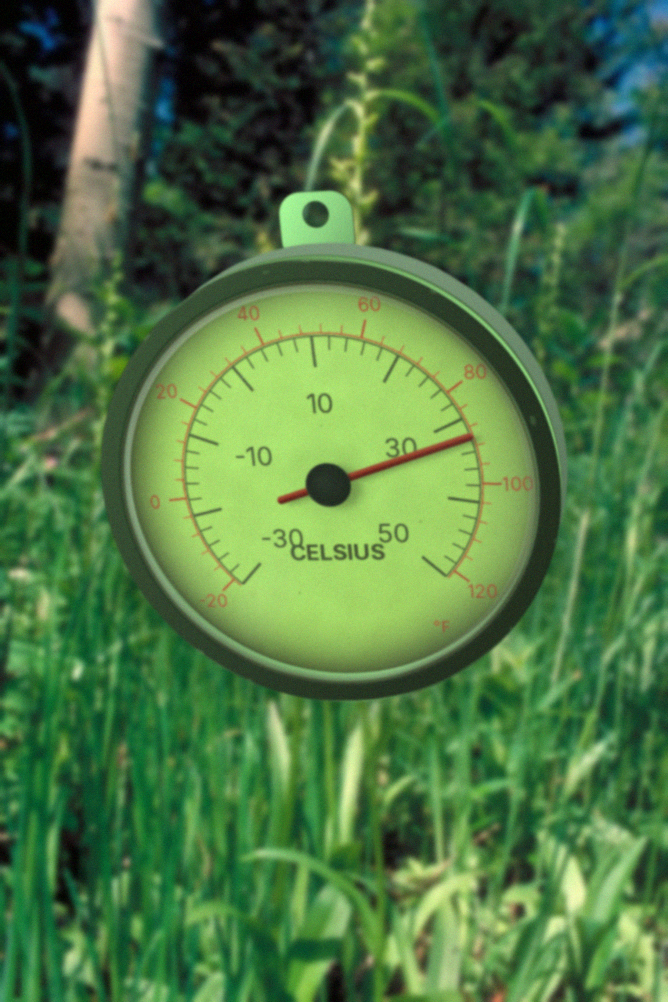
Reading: 32 °C
